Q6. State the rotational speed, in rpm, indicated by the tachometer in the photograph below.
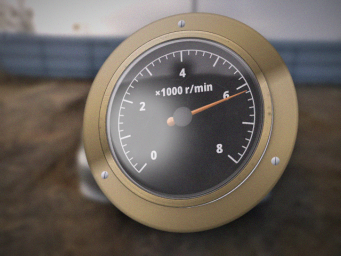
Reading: 6200 rpm
